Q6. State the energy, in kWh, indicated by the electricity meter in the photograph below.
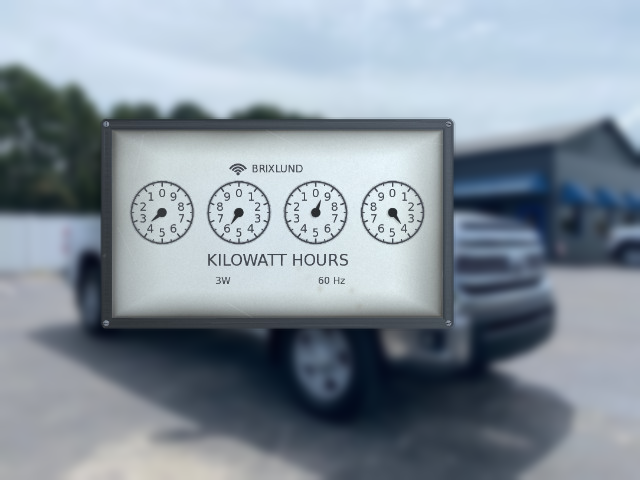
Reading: 3594 kWh
